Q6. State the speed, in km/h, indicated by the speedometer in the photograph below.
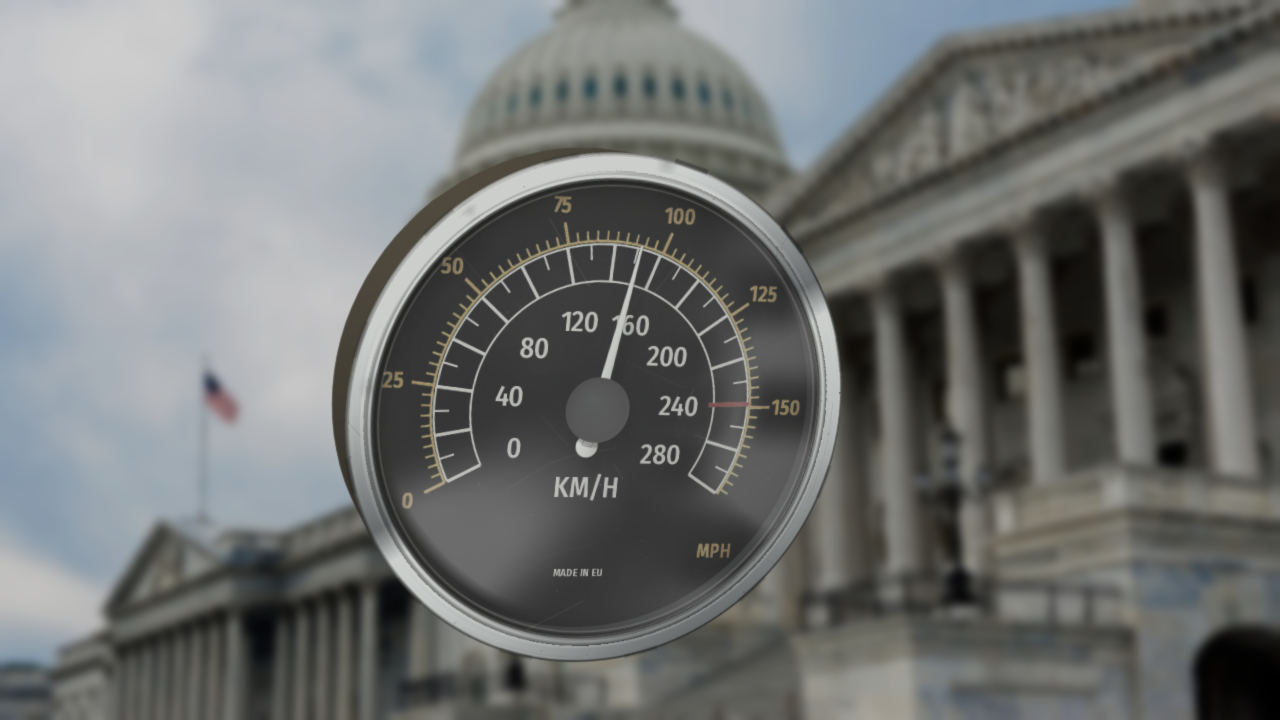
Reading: 150 km/h
